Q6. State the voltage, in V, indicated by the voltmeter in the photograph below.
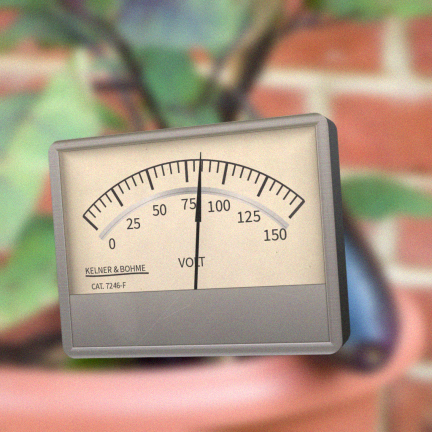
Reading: 85 V
